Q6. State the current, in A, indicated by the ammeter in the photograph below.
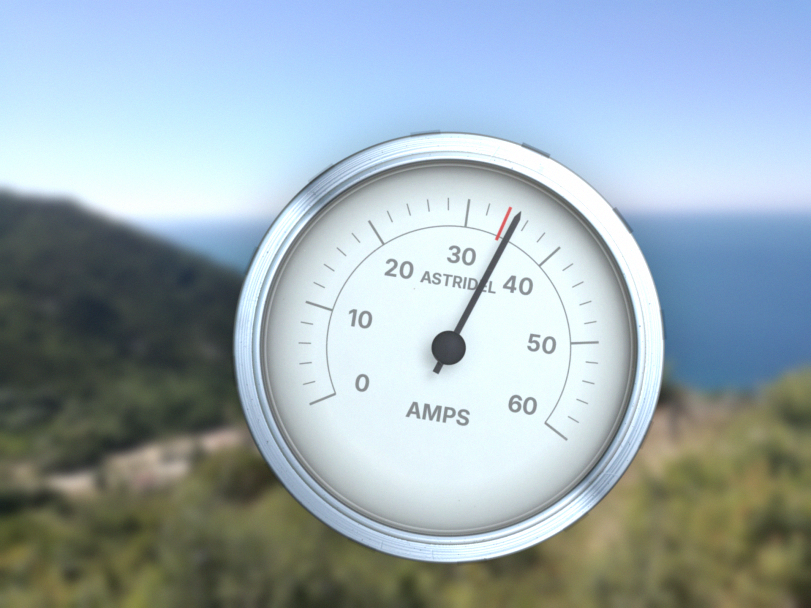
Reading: 35 A
